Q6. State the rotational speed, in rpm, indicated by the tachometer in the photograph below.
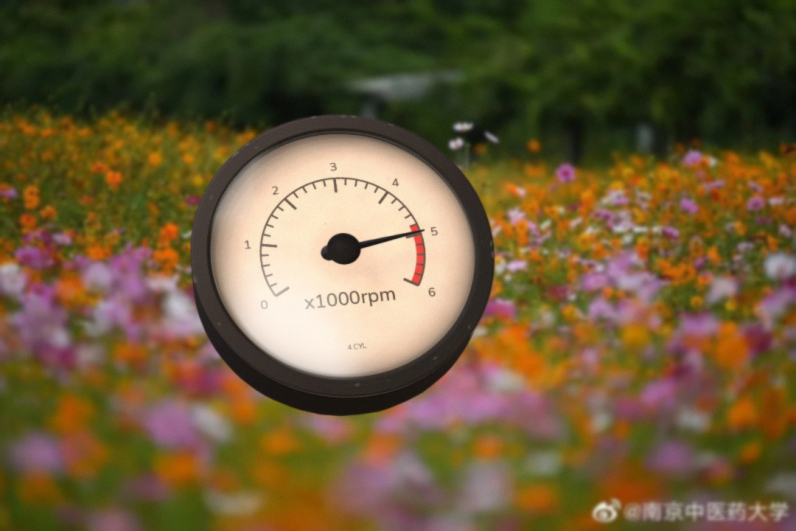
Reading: 5000 rpm
